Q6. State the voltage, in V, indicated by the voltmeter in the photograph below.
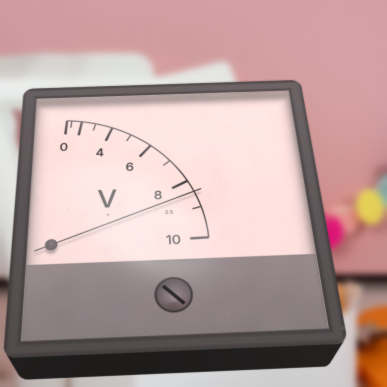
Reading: 8.5 V
